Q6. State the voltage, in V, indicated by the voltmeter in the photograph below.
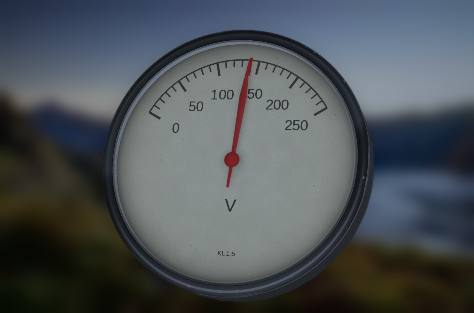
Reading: 140 V
